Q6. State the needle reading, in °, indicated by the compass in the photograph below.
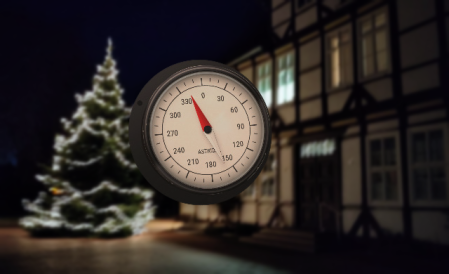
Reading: 340 °
